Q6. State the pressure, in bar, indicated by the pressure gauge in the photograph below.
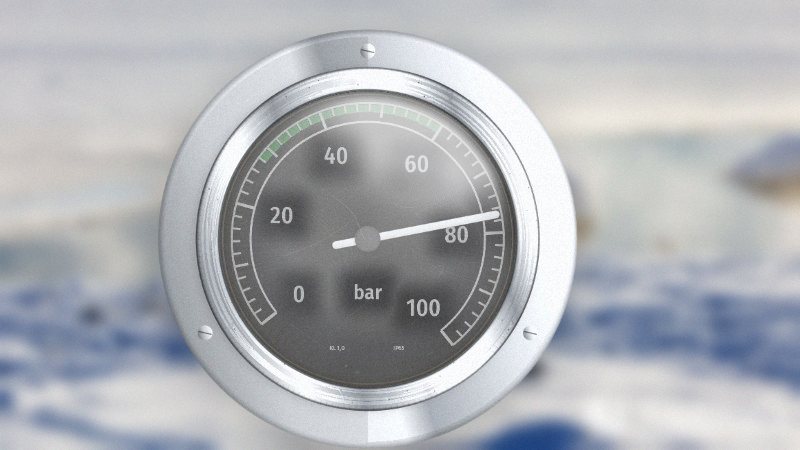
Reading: 77 bar
